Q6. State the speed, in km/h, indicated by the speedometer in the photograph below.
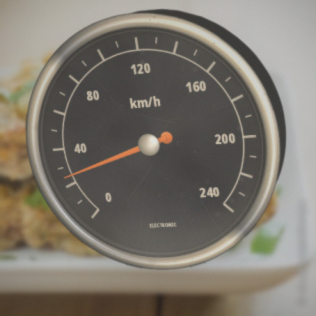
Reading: 25 km/h
